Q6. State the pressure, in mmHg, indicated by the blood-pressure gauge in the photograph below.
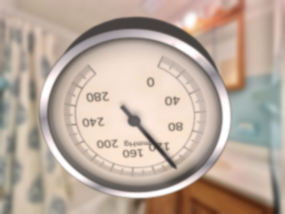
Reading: 120 mmHg
